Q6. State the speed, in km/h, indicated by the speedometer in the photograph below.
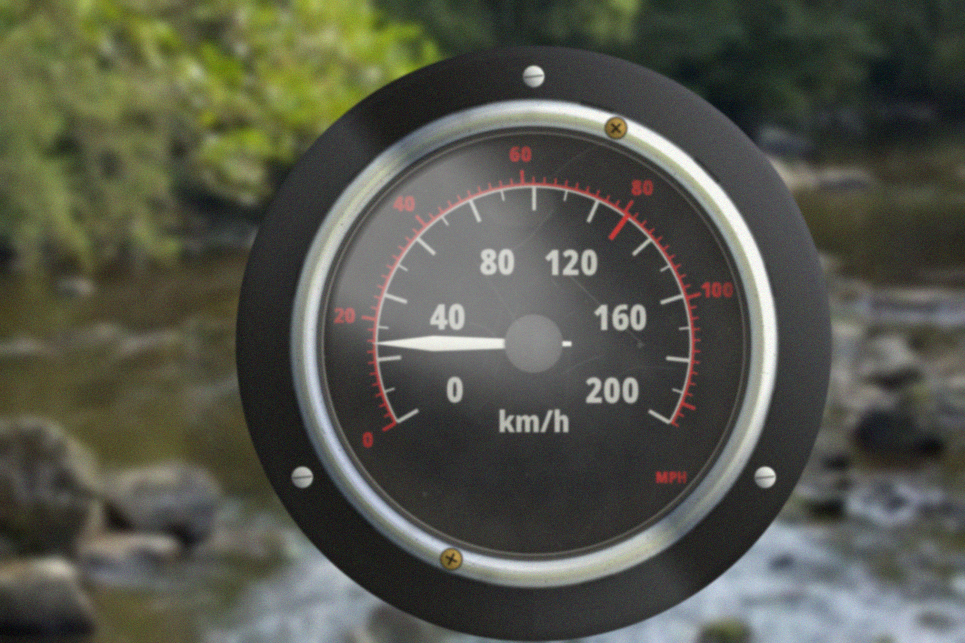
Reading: 25 km/h
